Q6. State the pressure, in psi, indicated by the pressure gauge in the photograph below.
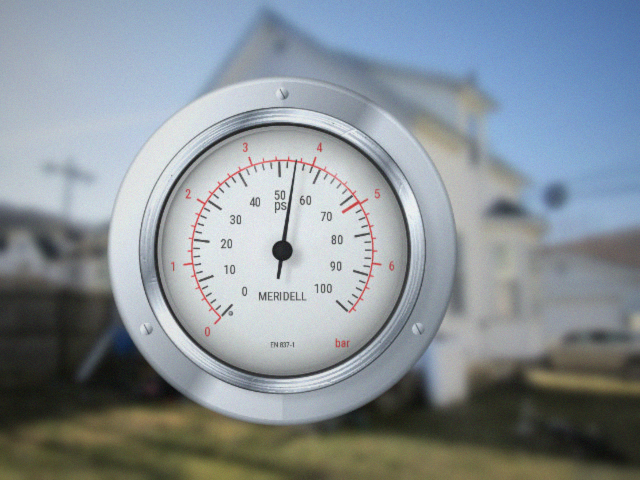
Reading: 54 psi
